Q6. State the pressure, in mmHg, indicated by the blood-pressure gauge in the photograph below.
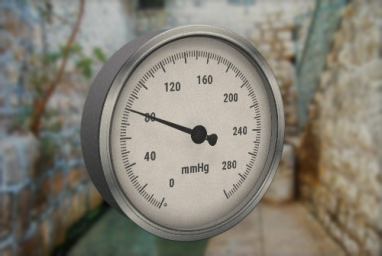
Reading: 80 mmHg
